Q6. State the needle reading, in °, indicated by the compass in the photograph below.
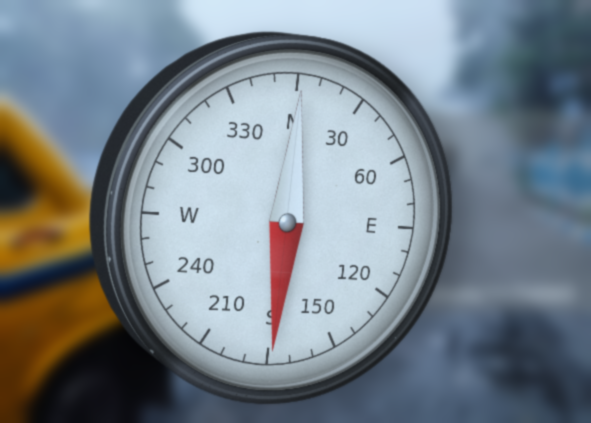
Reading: 180 °
